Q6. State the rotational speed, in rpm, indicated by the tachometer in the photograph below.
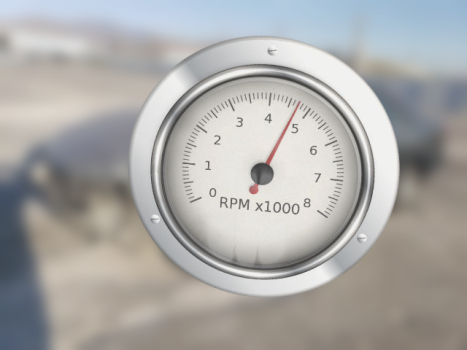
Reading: 4700 rpm
